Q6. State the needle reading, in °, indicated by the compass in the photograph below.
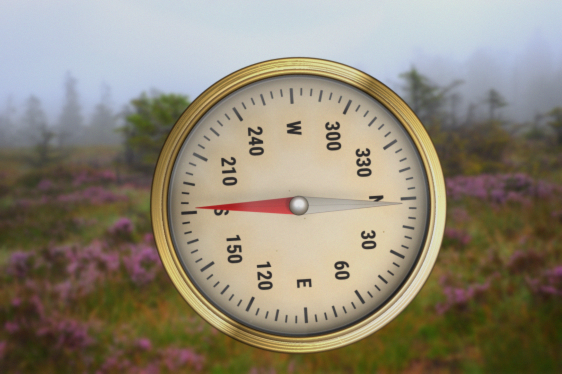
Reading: 182.5 °
